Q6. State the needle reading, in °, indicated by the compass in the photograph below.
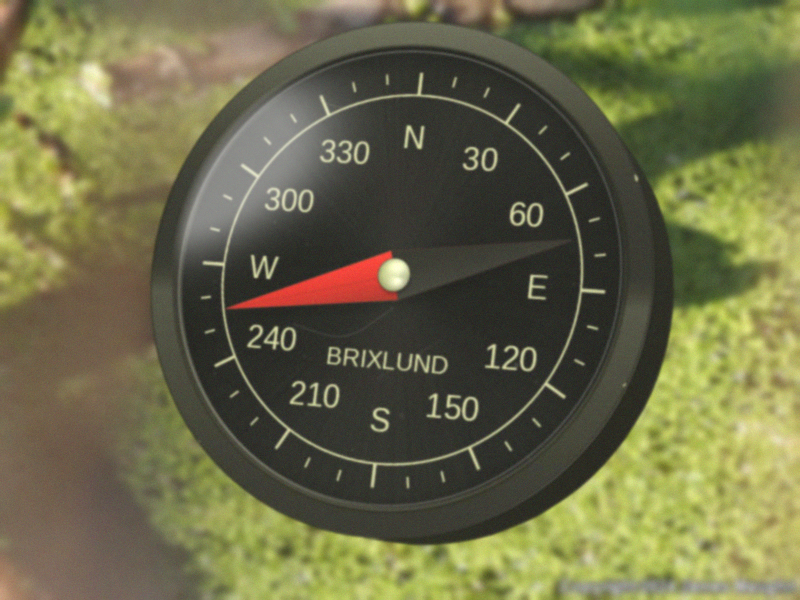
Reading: 255 °
